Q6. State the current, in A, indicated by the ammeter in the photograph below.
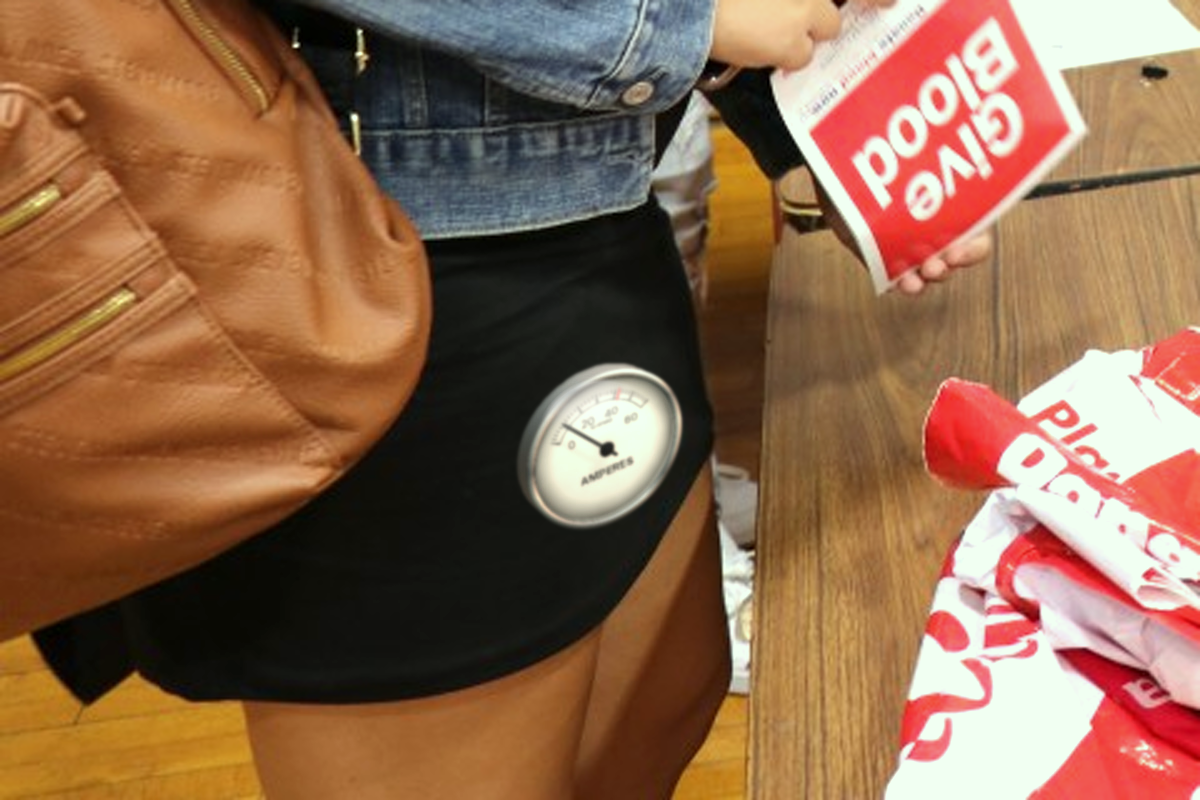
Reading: 10 A
